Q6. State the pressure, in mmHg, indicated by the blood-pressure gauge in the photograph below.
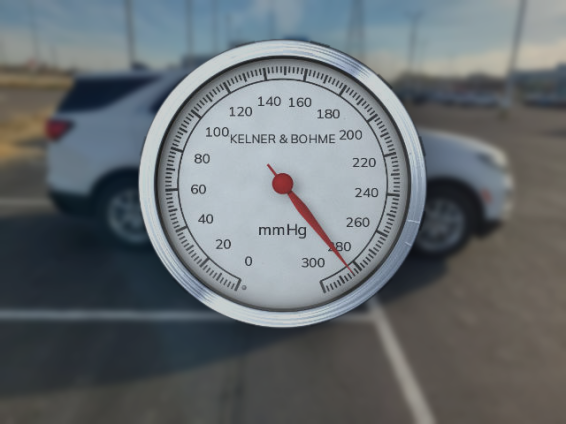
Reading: 284 mmHg
